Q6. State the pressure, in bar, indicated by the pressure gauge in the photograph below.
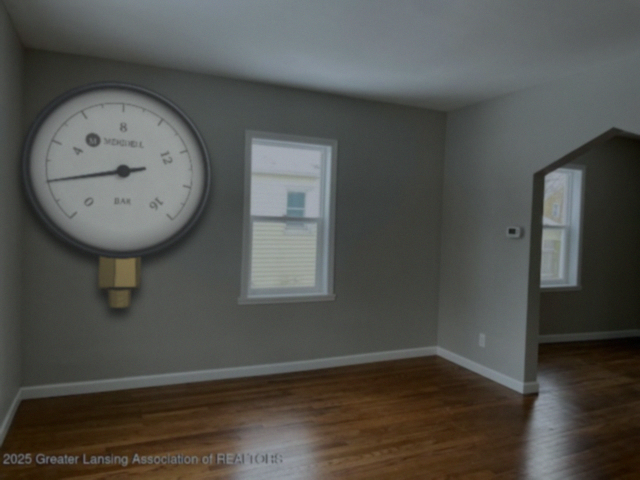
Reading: 2 bar
